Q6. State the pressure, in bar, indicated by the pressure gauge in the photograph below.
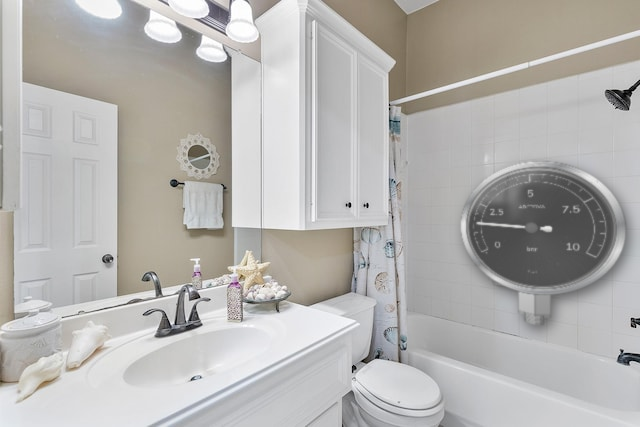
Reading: 1.5 bar
